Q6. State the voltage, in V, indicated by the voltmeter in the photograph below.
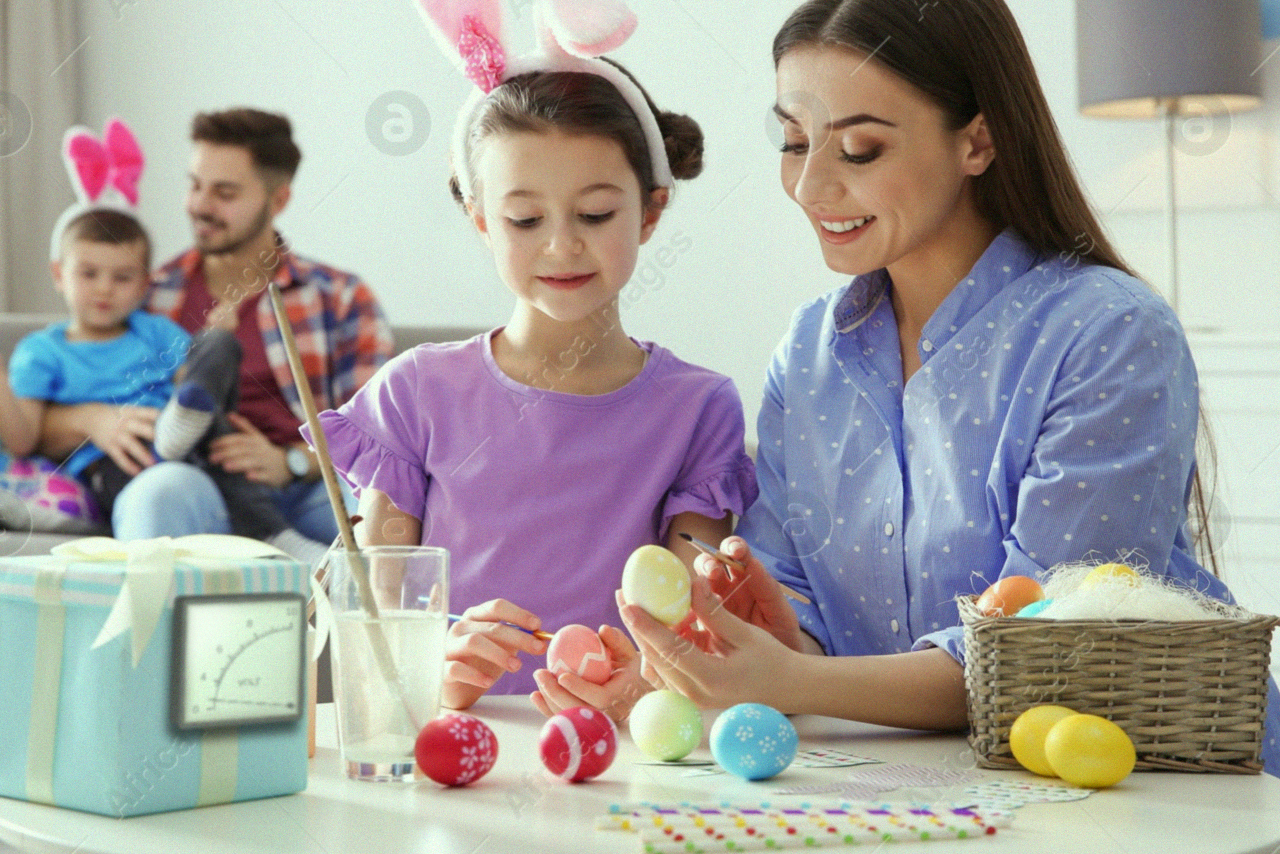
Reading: 2 V
